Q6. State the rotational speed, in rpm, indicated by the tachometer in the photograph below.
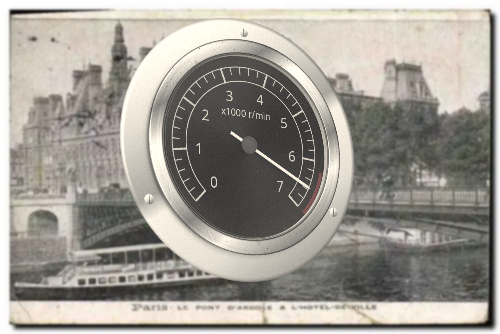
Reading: 6600 rpm
